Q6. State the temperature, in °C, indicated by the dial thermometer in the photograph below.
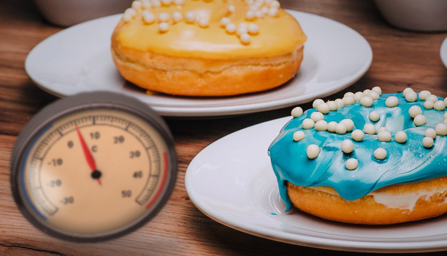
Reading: 5 °C
